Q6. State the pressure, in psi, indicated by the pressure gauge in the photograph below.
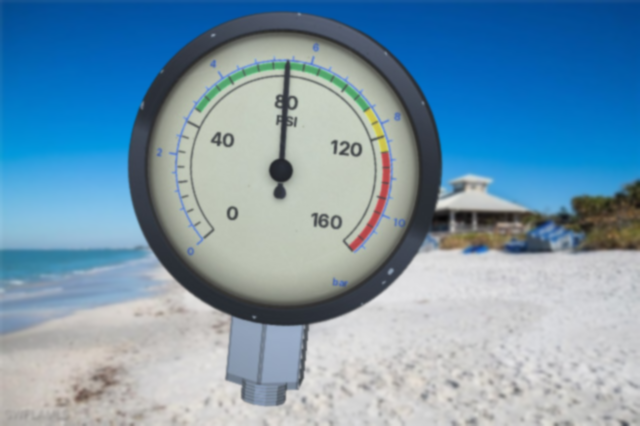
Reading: 80 psi
